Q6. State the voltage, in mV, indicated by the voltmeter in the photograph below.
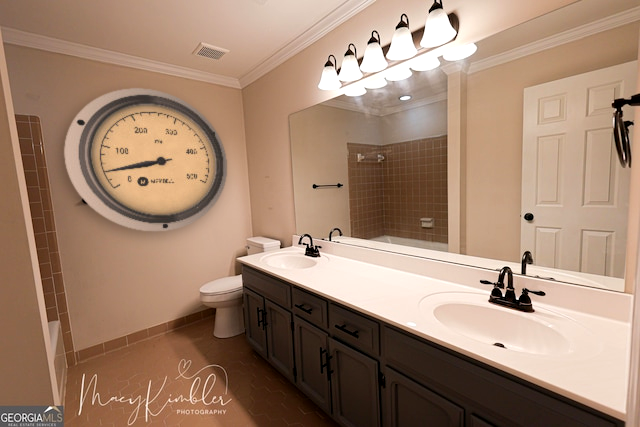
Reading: 40 mV
